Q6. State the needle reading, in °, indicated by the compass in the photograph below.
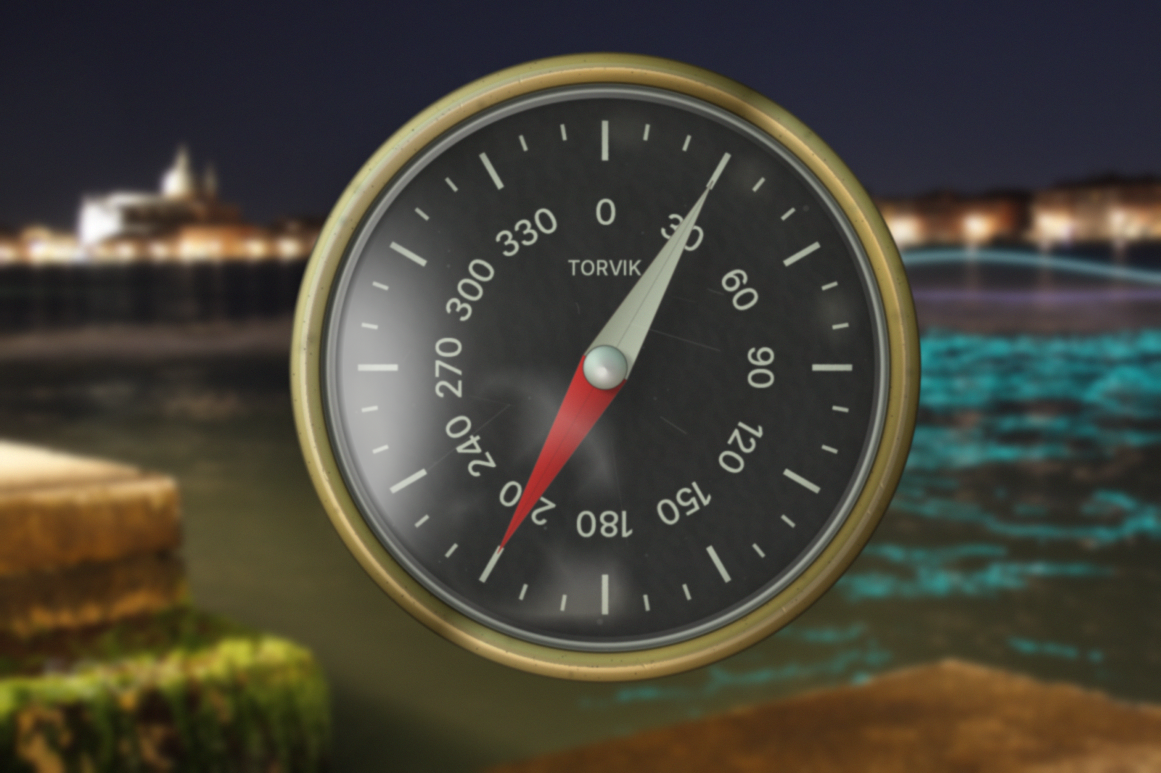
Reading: 210 °
